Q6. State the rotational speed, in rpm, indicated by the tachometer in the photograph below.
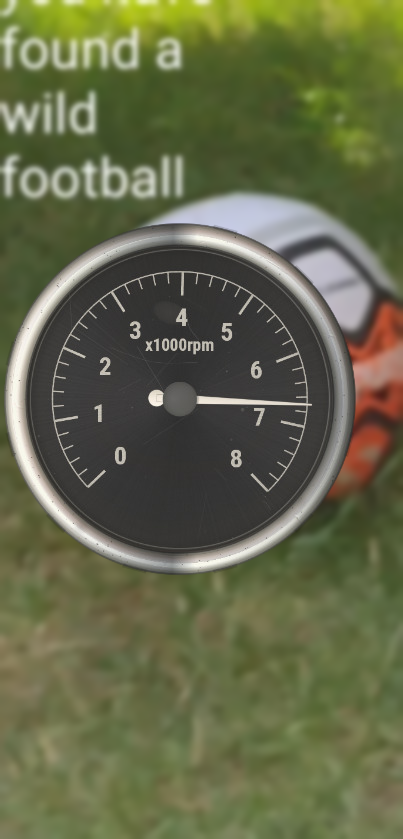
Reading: 6700 rpm
